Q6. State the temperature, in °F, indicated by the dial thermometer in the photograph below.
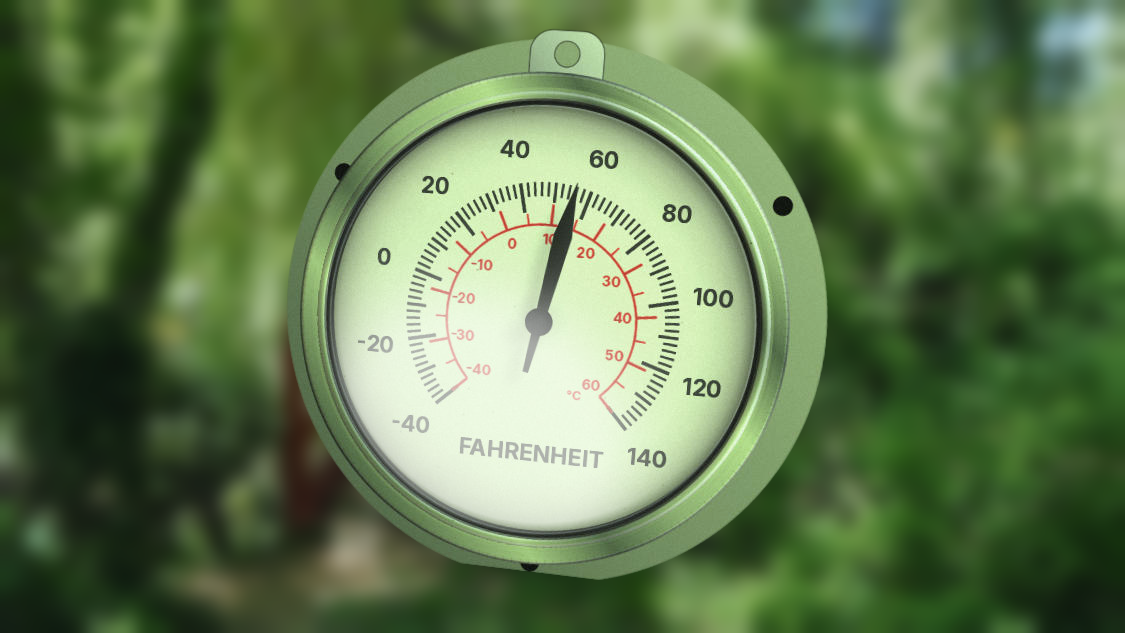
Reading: 56 °F
